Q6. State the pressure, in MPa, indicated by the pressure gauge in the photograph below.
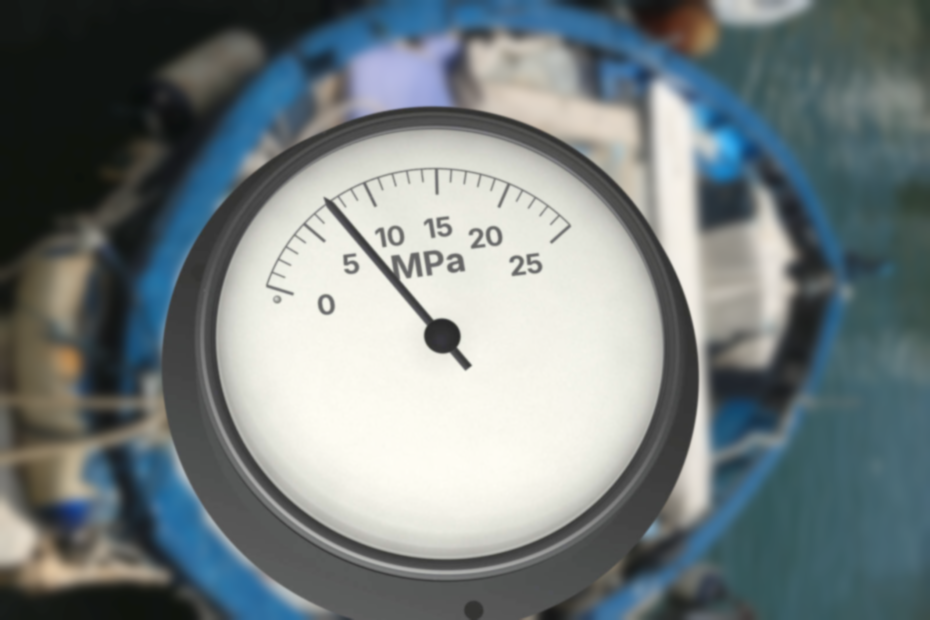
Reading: 7 MPa
